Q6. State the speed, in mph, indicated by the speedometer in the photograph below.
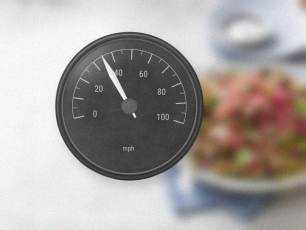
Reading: 35 mph
